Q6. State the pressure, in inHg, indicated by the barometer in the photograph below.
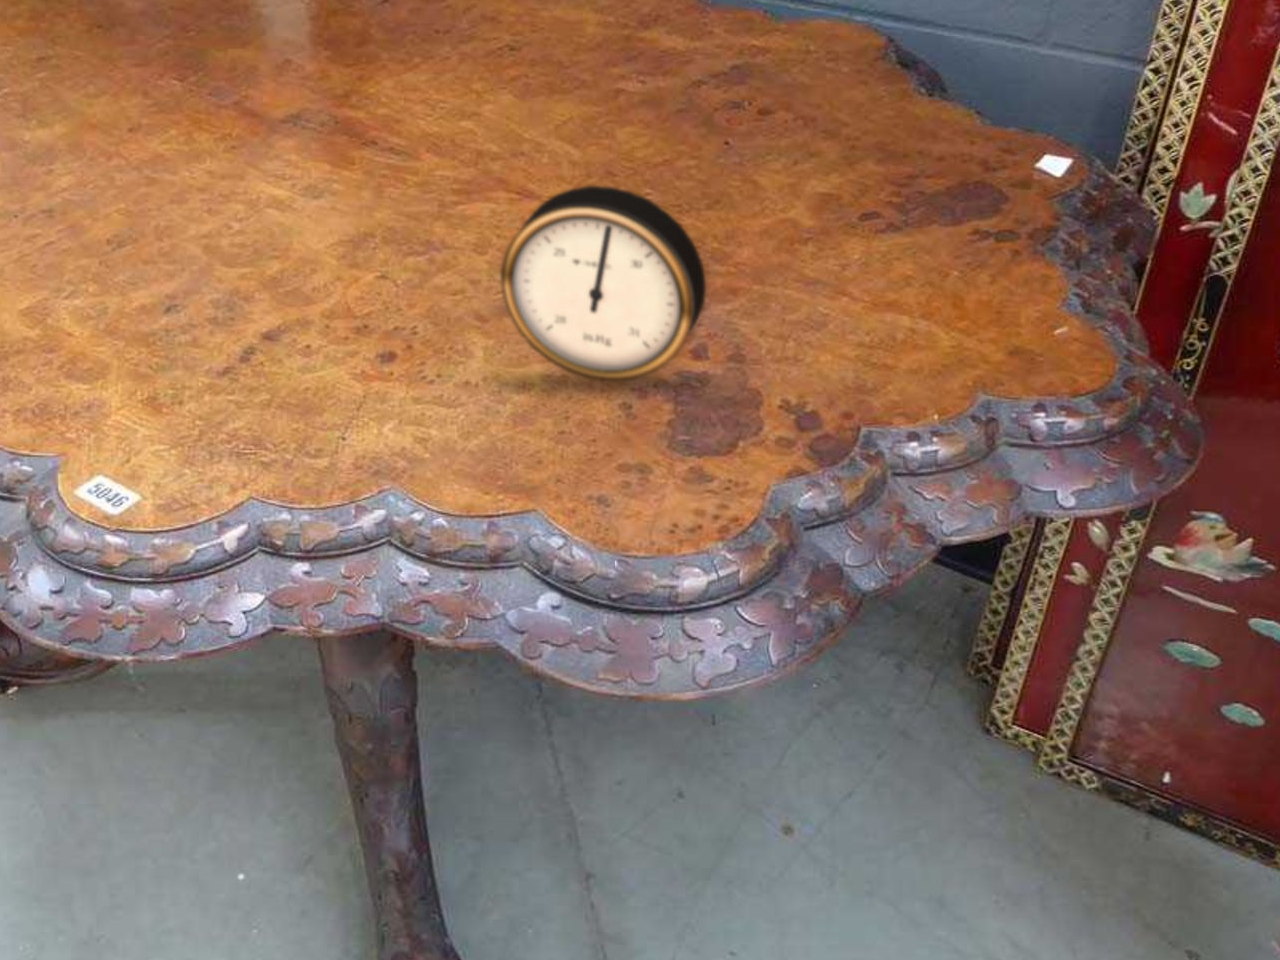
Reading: 29.6 inHg
